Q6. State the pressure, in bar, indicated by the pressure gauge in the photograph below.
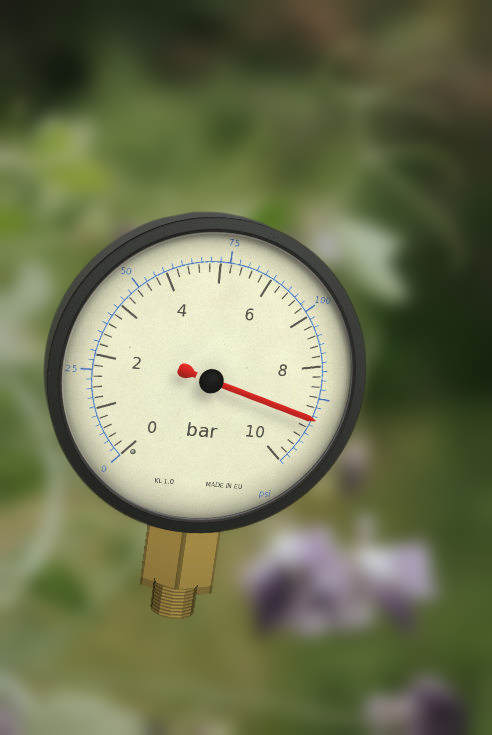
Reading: 9 bar
